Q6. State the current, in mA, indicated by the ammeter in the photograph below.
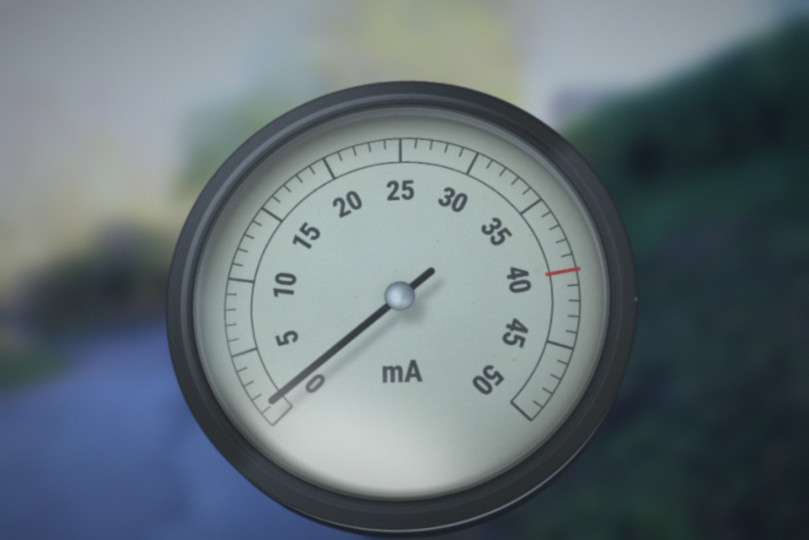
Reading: 1 mA
